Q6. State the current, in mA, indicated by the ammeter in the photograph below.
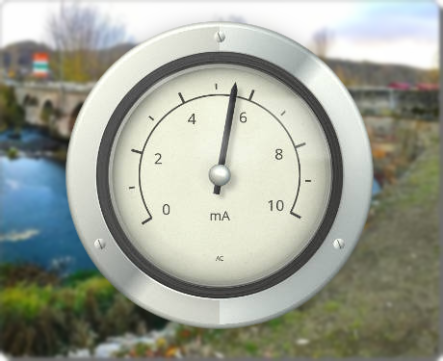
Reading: 5.5 mA
